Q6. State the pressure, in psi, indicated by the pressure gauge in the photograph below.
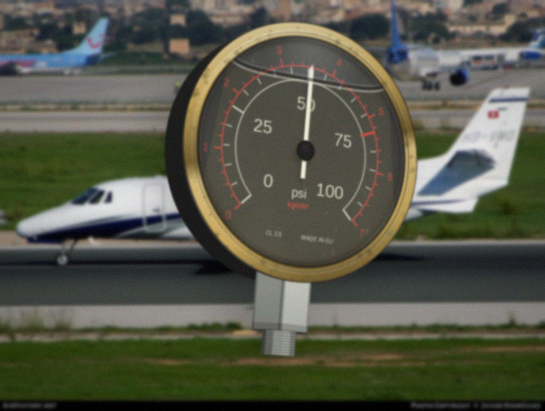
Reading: 50 psi
